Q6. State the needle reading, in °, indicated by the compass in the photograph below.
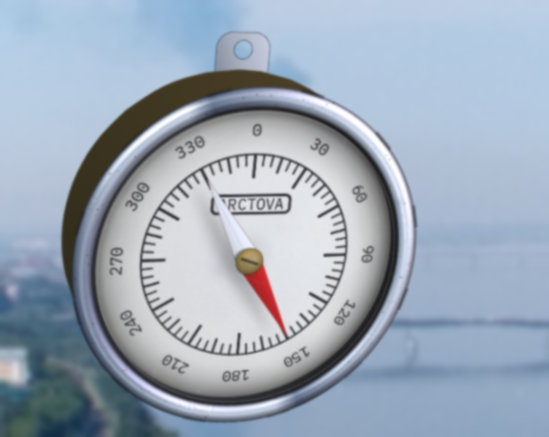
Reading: 150 °
